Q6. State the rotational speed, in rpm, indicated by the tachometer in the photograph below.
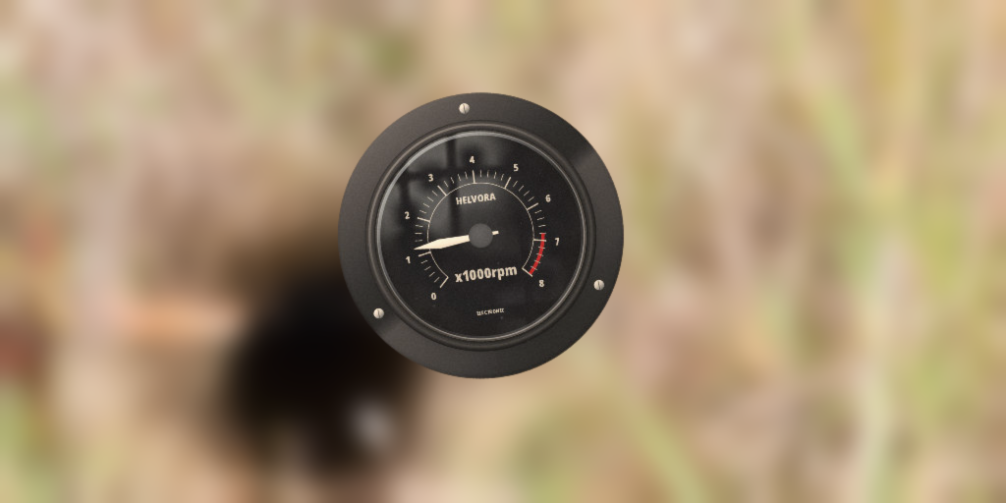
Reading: 1200 rpm
